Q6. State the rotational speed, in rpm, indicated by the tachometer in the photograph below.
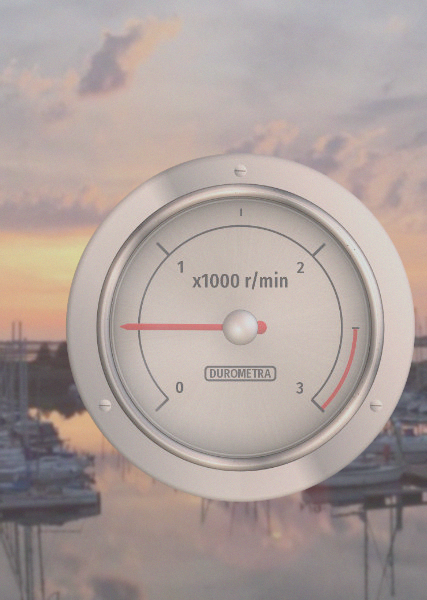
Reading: 500 rpm
